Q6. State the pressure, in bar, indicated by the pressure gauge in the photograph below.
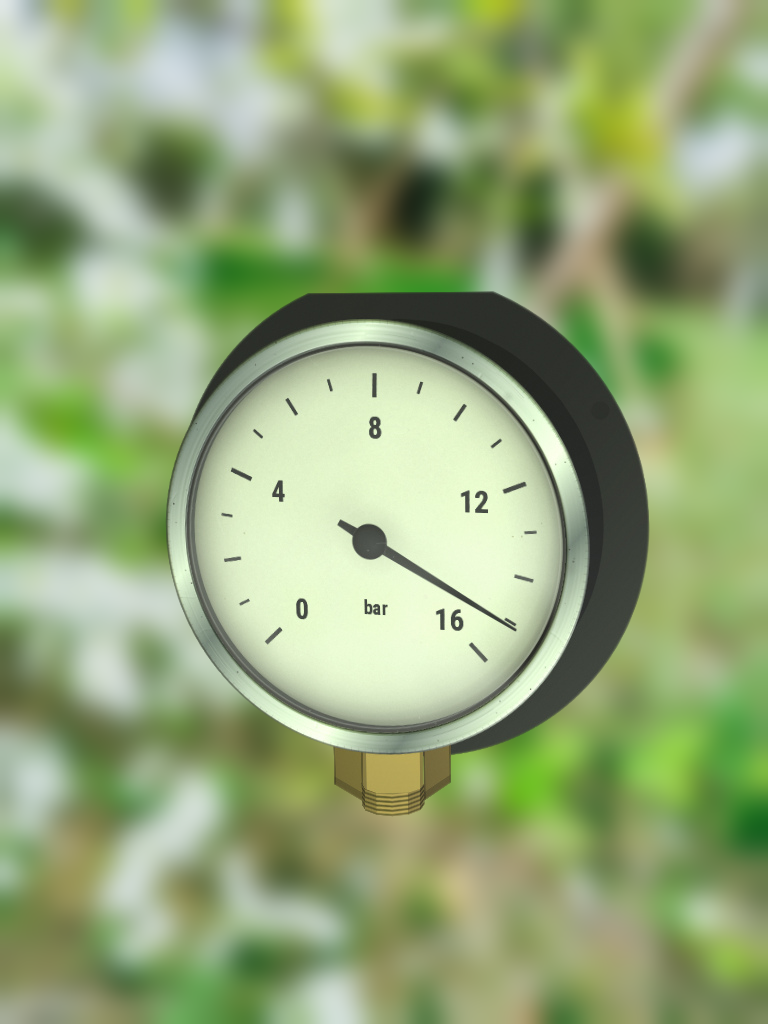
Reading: 15 bar
